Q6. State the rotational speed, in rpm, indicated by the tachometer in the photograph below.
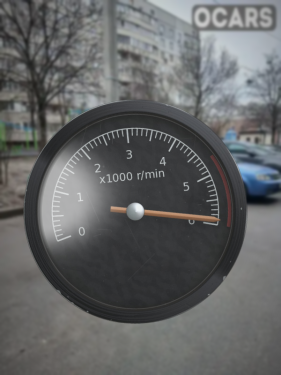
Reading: 5900 rpm
